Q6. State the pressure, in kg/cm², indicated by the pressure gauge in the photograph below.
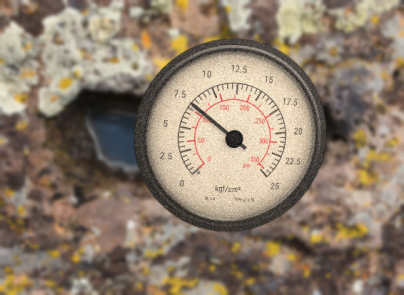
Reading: 7.5 kg/cm²
